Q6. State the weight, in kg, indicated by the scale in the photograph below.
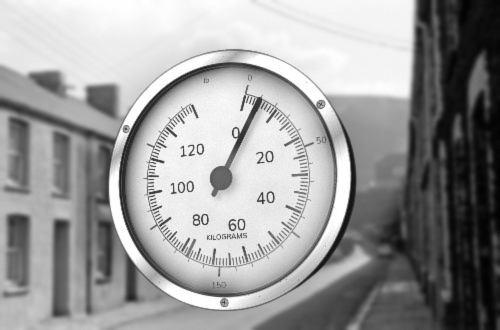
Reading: 5 kg
